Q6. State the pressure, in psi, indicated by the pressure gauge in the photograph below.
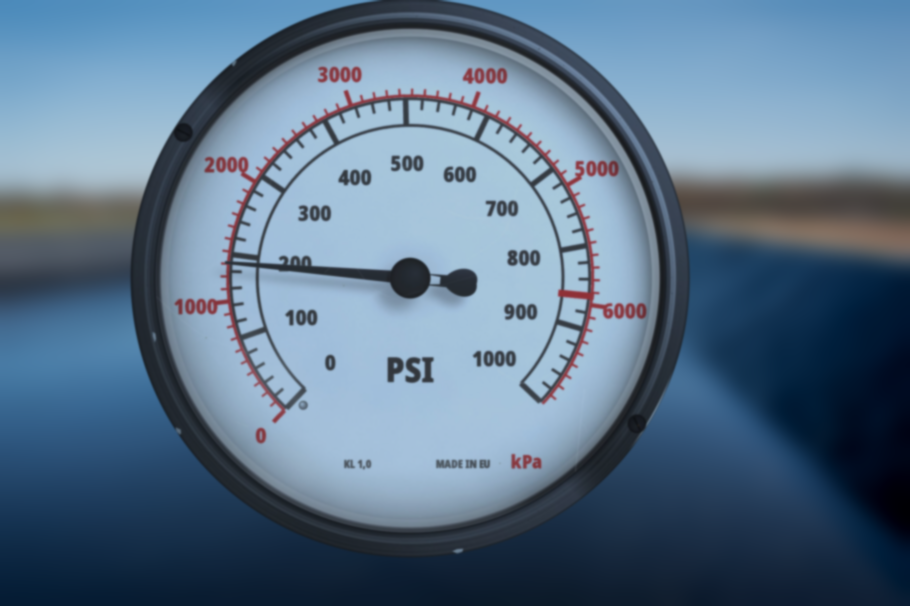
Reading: 190 psi
